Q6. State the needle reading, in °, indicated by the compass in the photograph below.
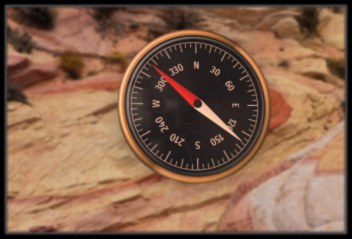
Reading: 310 °
